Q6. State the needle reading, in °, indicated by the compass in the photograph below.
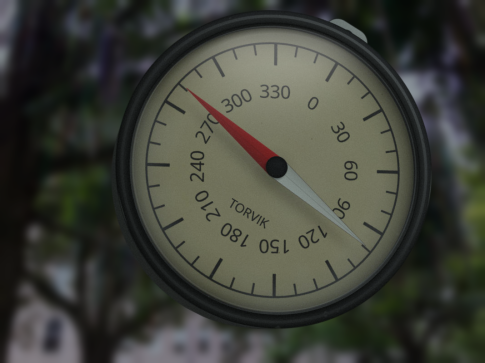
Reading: 280 °
